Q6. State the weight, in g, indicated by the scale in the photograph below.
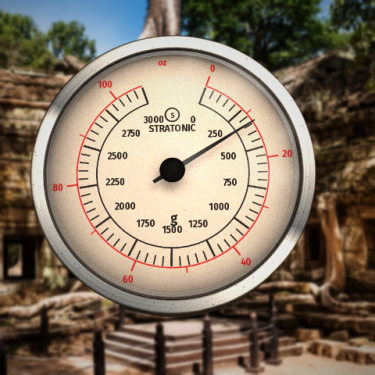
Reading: 350 g
